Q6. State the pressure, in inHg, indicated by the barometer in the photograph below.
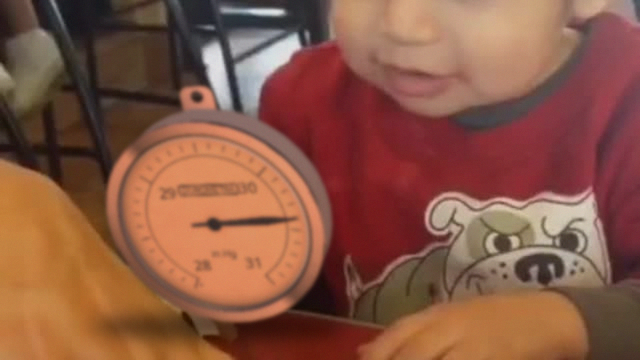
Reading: 30.4 inHg
